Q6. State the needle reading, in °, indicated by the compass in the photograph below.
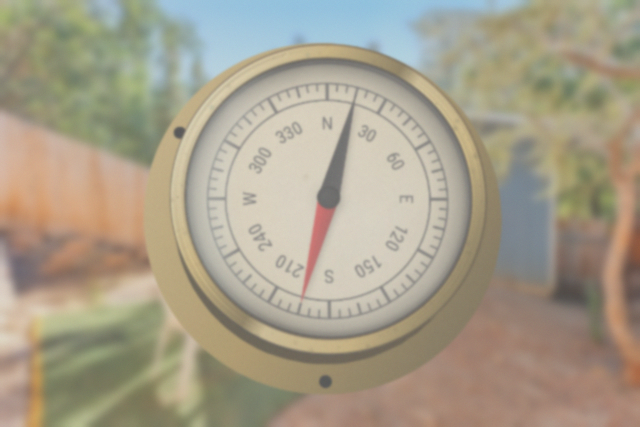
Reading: 195 °
